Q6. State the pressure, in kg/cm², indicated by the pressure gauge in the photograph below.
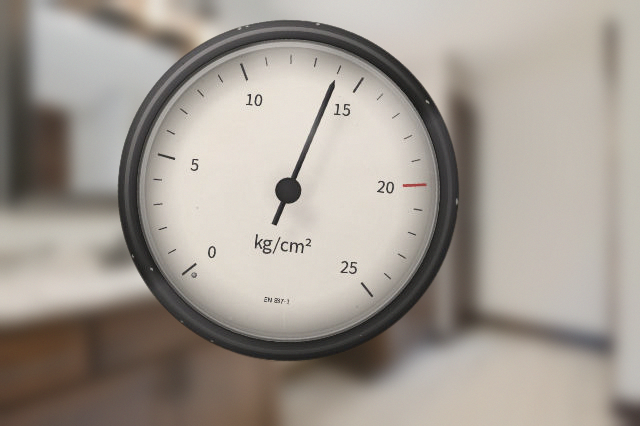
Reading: 14 kg/cm²
